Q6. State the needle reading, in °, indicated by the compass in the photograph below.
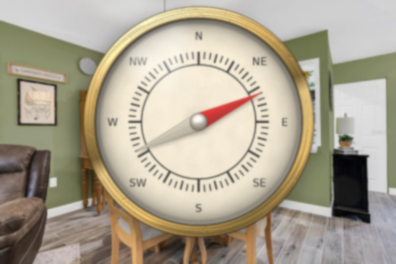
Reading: 65 °
